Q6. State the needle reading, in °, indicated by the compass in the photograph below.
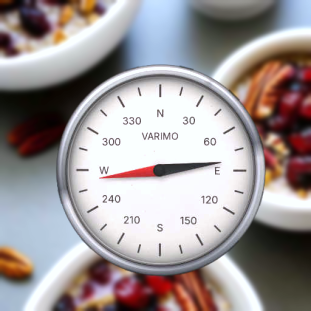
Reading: 262.5 °
